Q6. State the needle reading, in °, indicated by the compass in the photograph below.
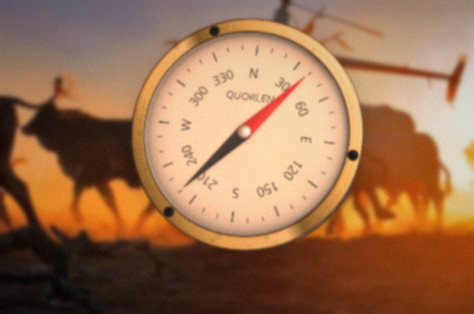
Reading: 40 °
